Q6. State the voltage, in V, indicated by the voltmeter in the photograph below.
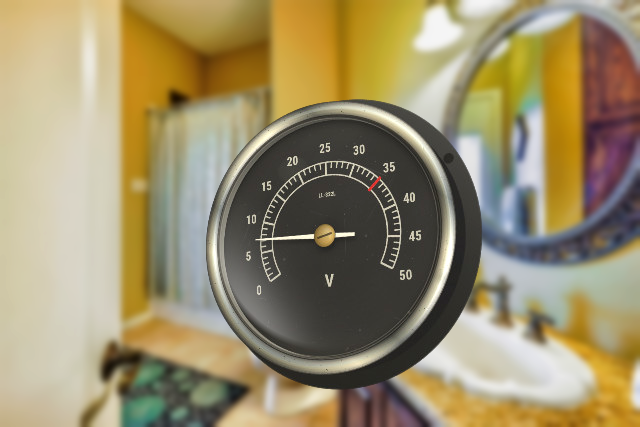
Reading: 7 V
